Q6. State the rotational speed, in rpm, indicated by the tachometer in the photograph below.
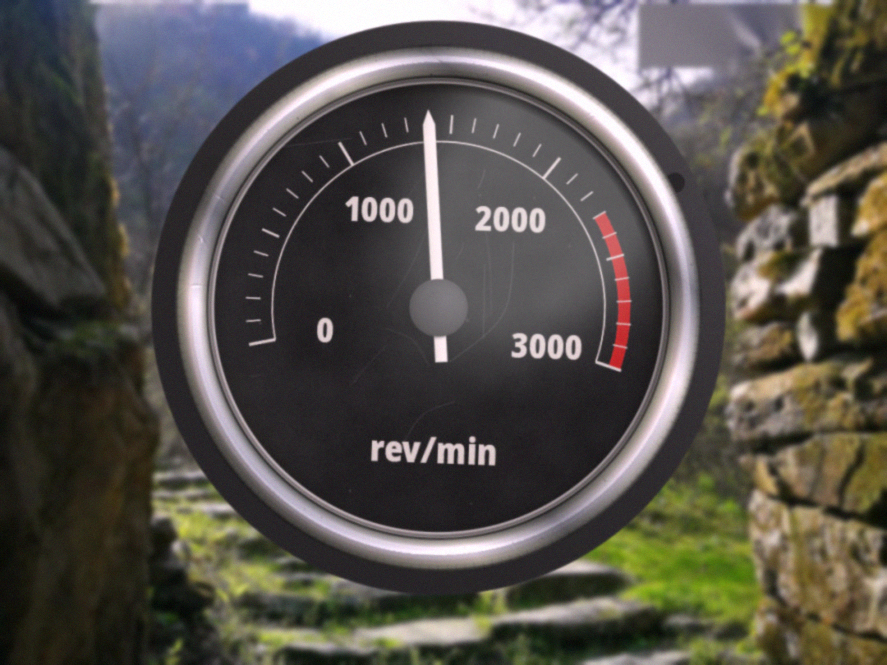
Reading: 1400 rpm
